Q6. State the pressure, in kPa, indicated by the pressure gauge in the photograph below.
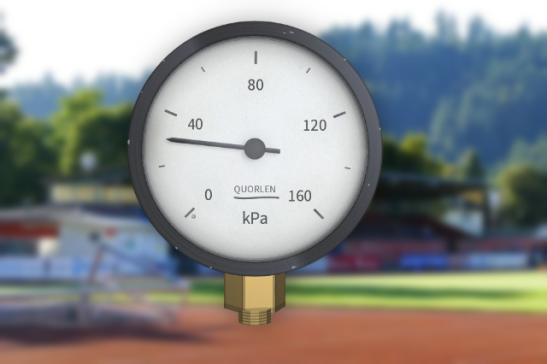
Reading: 30 kPa
